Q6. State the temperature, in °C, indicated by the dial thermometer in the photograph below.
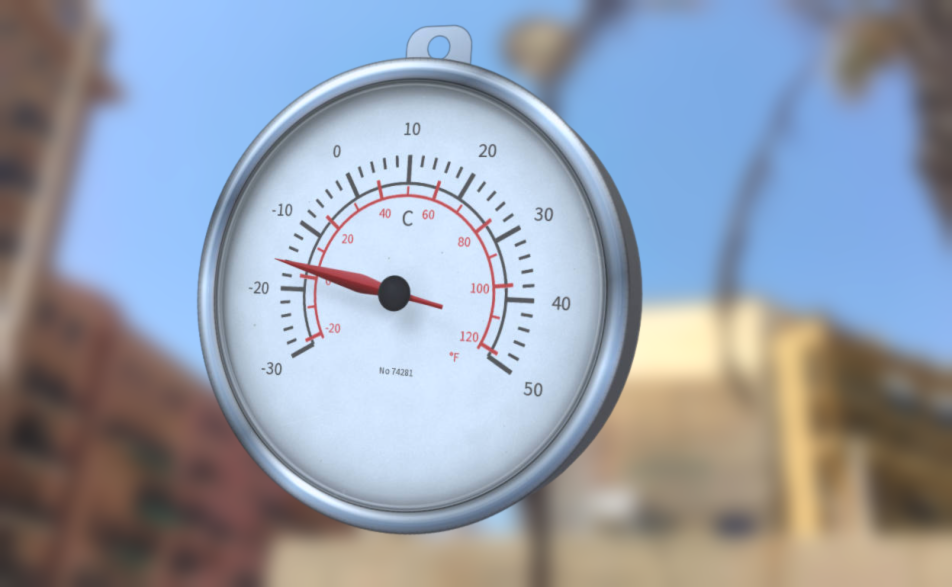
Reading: -16 °C
